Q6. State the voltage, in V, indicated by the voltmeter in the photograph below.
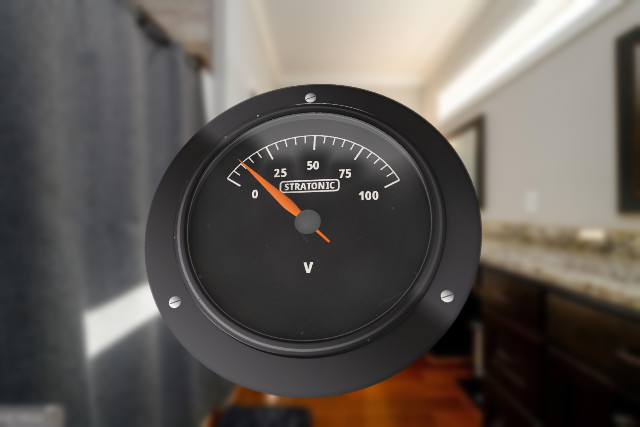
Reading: 10 V
